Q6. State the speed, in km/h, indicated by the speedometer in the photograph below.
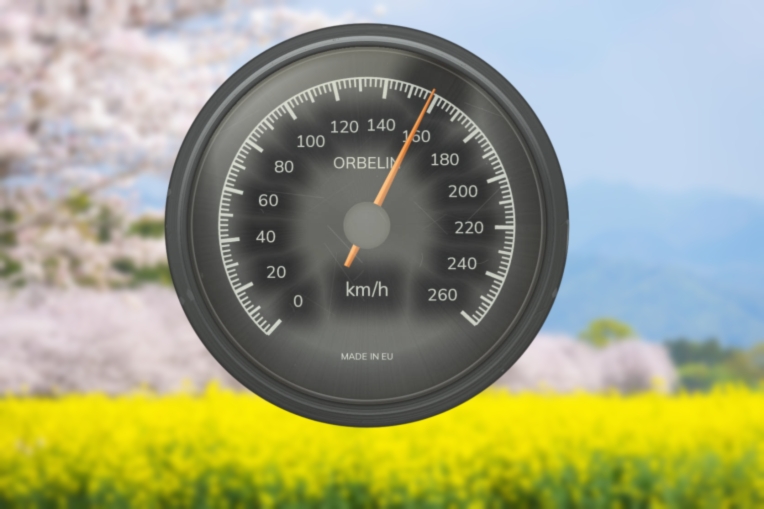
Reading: 158 km/h
